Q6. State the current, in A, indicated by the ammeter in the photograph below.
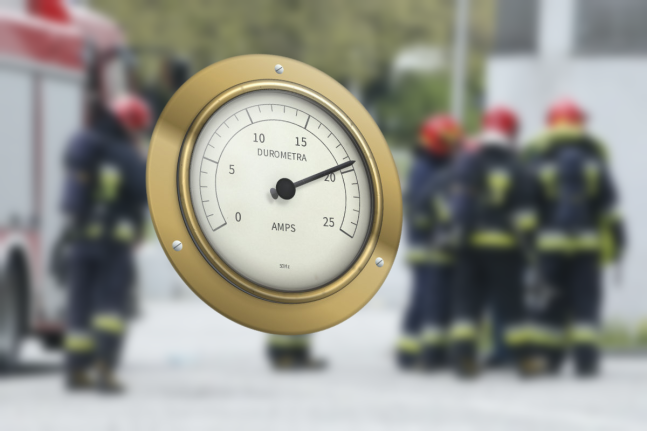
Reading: 19.5 A
